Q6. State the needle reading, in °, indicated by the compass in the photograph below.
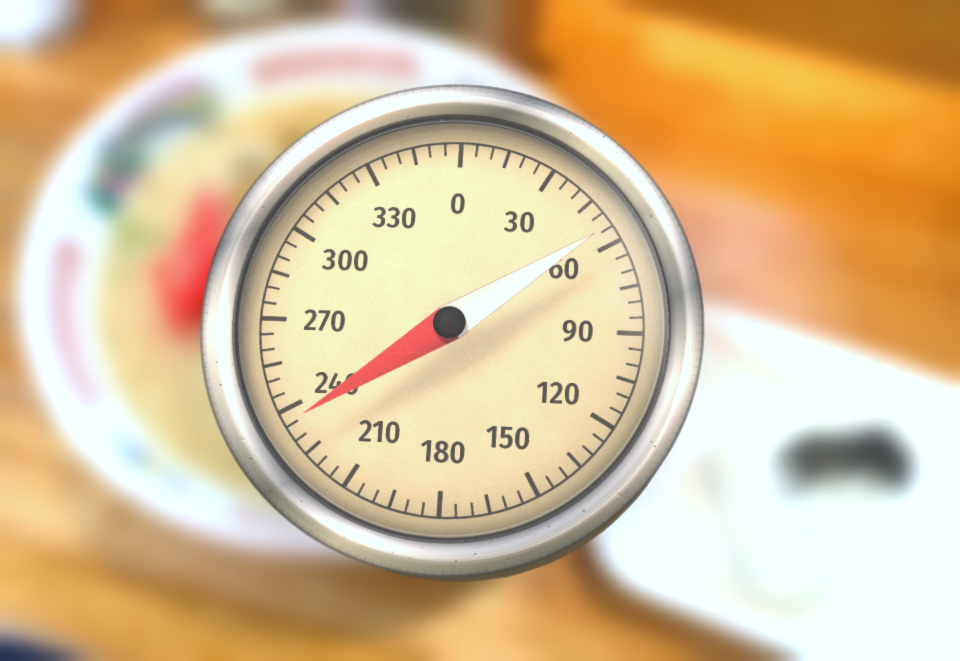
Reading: 235 °
